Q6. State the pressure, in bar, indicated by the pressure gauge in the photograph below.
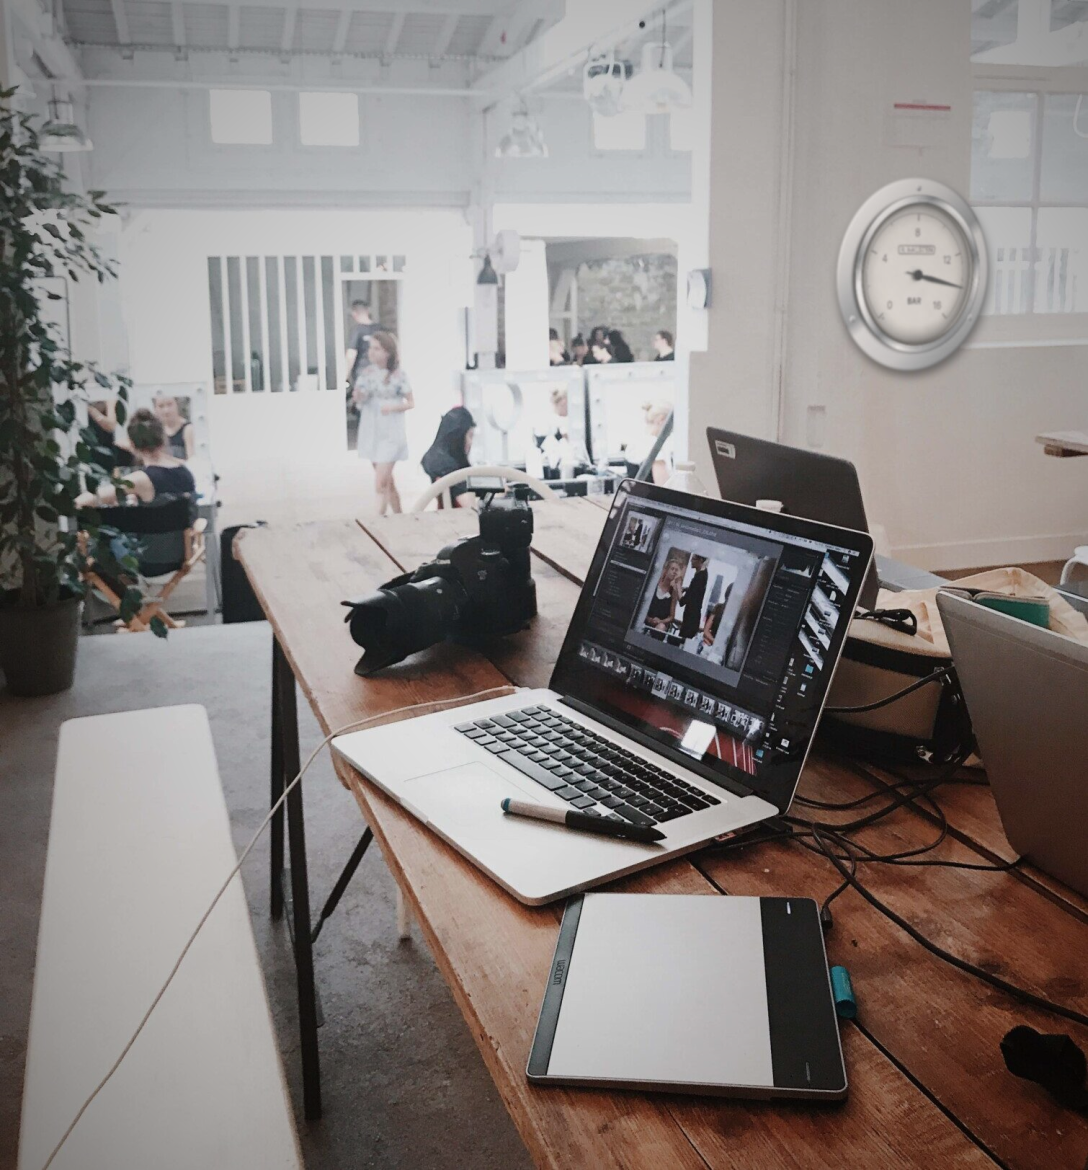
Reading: 14 bar
